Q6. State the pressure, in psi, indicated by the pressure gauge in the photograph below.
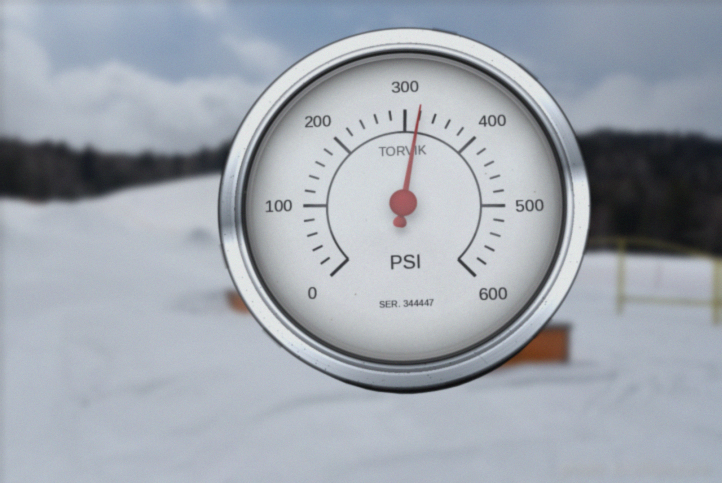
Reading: 320 psi
